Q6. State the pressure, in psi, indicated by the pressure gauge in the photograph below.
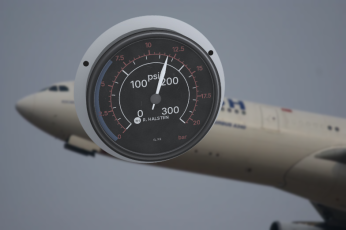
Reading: 170 psi
